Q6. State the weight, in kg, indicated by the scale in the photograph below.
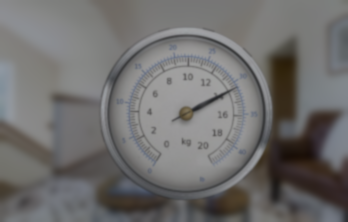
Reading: 14 kg
